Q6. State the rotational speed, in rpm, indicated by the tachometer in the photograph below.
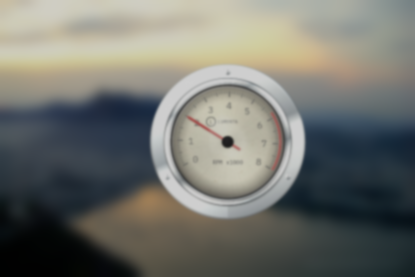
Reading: 2000 rpm
